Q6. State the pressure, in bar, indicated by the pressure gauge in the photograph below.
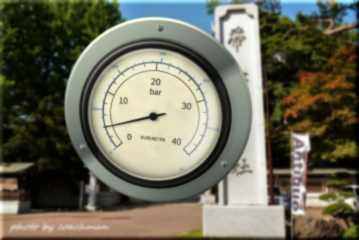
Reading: 4 bar
